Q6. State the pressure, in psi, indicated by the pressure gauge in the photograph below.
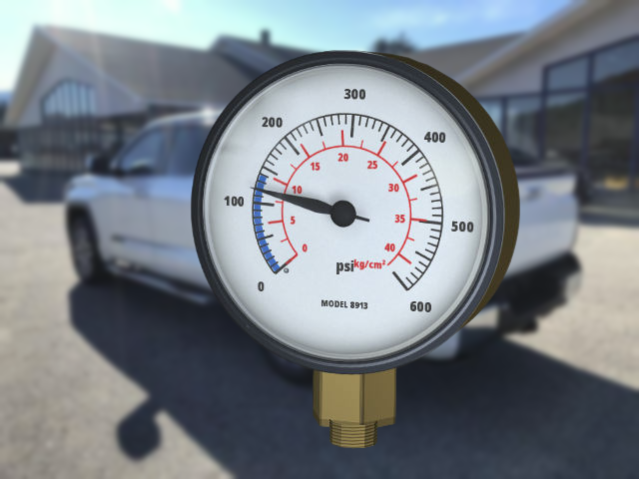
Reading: 120 psi
